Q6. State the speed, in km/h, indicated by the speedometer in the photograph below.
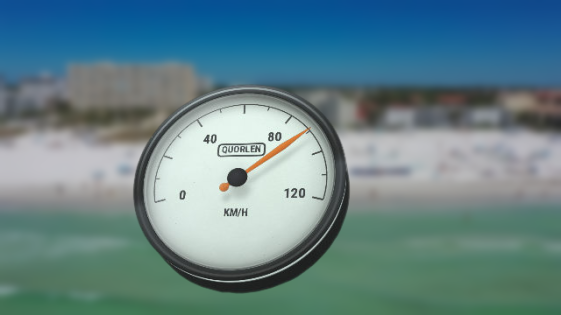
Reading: 90 km/h
